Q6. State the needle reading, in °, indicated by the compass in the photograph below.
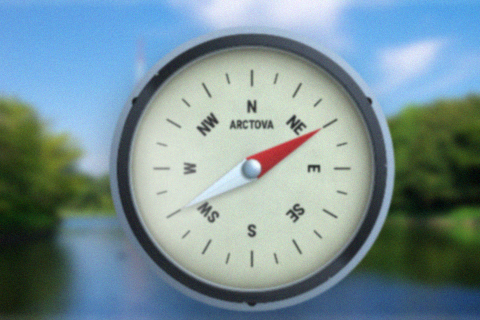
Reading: 60 °
